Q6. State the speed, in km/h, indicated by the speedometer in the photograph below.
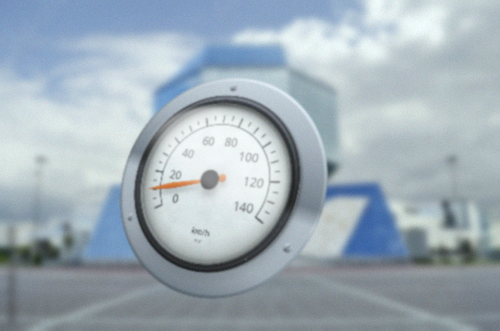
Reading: 10 km/h
